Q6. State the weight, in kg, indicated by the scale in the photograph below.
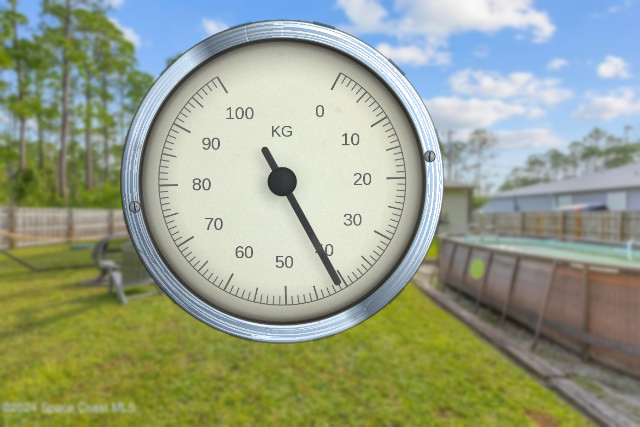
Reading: 41 kg
